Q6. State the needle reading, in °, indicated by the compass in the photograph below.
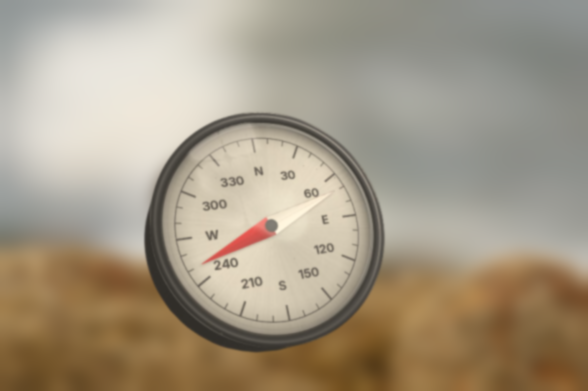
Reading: 250 °
